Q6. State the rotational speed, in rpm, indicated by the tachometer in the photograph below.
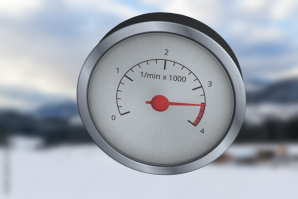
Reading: 3400 rpm
